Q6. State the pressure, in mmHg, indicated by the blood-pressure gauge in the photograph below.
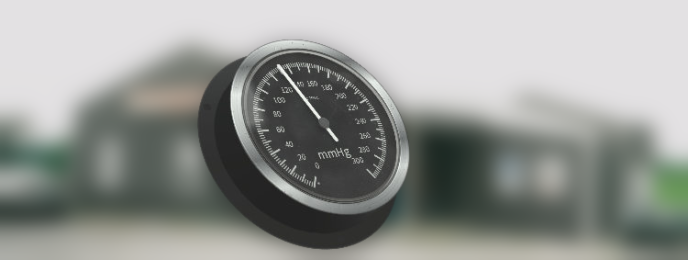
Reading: 130 mmHg
